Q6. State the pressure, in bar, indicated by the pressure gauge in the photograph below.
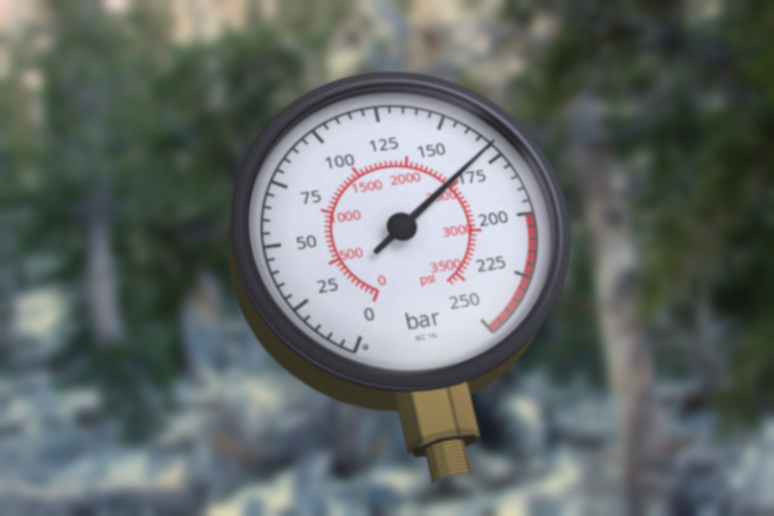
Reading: 170 bar
